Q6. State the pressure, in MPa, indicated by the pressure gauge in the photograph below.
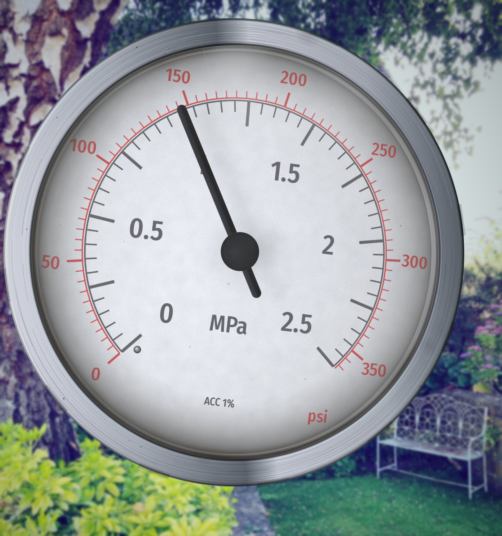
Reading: 1 MPa
